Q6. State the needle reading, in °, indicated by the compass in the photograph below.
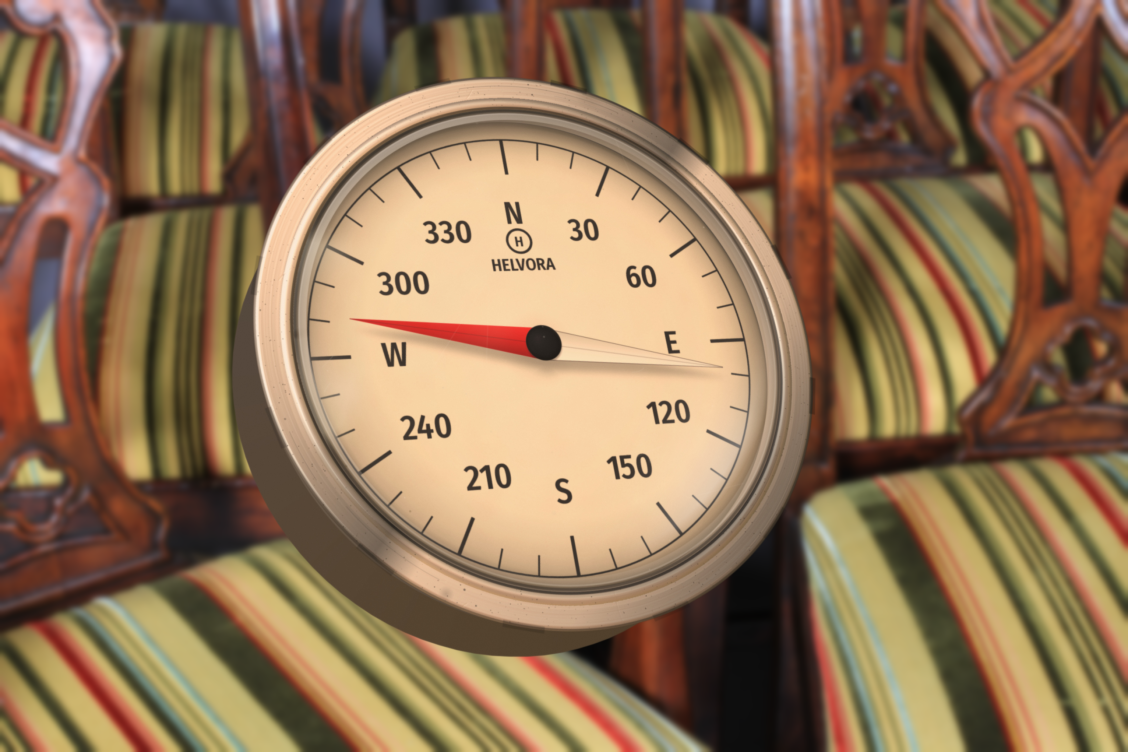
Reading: 280 °
